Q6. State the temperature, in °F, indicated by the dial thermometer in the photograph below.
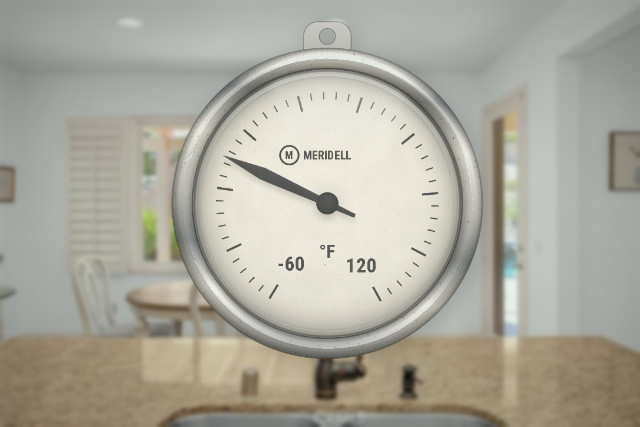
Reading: -10 °F
